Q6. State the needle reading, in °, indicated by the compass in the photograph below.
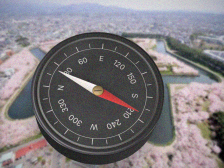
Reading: 202.5 °
